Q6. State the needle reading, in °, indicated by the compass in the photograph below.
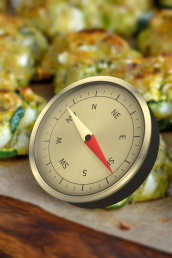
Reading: 140 °
